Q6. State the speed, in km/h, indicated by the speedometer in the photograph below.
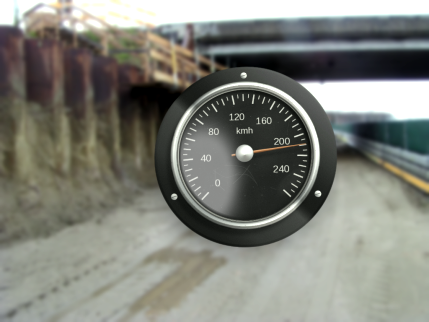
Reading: 210 km/h
